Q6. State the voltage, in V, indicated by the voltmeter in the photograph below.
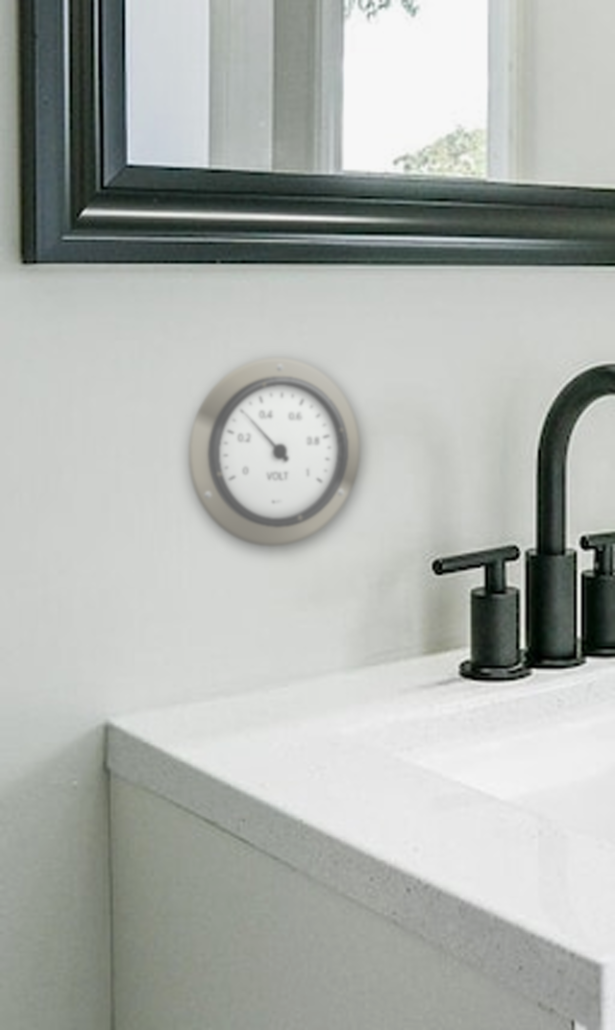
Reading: 0.3 V
